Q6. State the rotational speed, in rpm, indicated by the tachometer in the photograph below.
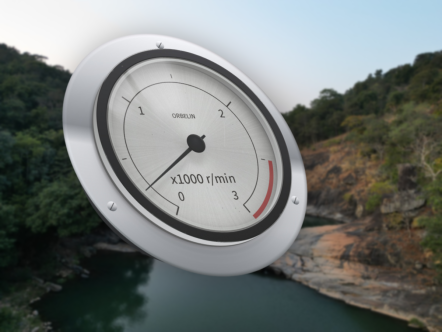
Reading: 250 rpm
